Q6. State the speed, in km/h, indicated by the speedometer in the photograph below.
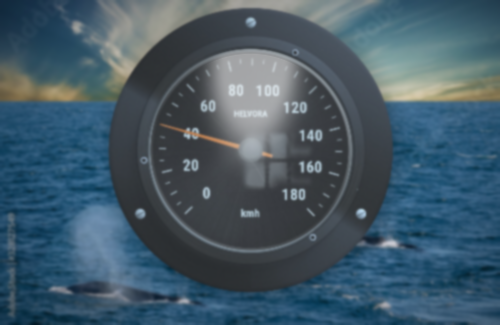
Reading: 40 km/h
